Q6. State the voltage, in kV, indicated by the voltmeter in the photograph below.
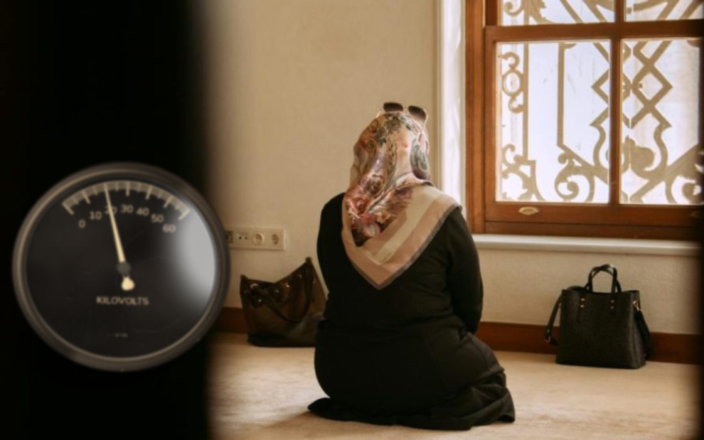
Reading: 20 kV
